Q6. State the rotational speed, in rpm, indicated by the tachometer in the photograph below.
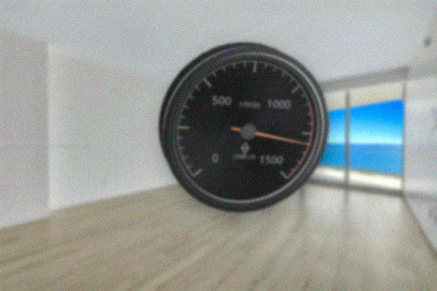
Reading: 1300 rpm
